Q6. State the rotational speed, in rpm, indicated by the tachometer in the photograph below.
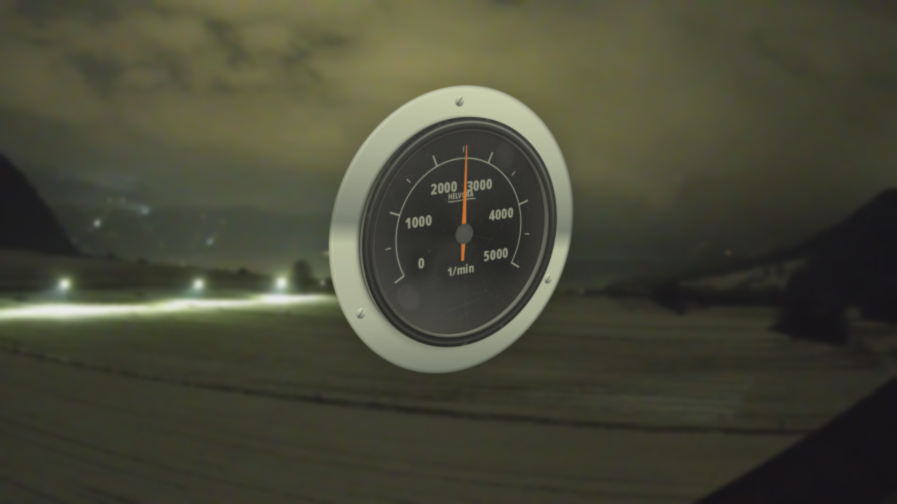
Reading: 2500 rpm
